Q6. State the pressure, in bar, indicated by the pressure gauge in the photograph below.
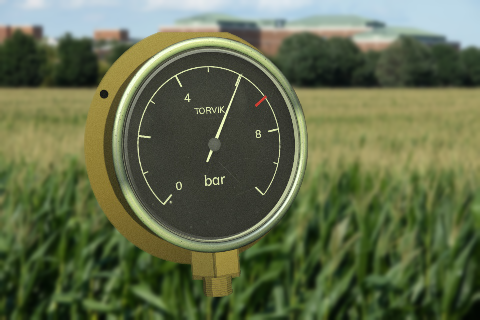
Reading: 6 bar
